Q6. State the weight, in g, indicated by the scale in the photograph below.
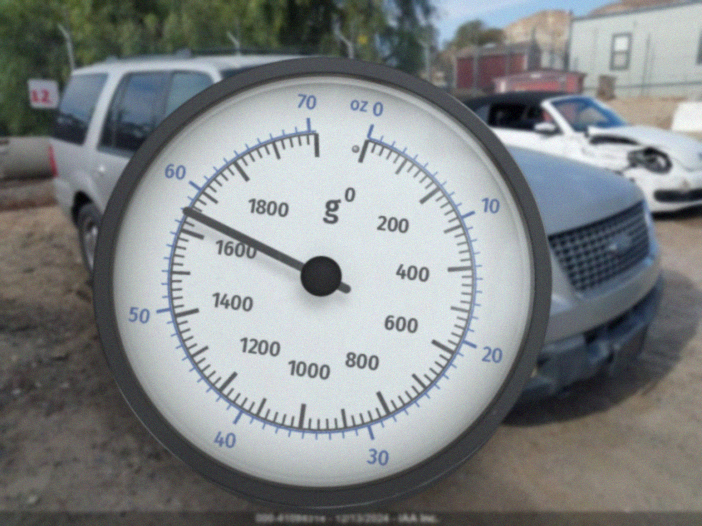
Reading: 1640 g
